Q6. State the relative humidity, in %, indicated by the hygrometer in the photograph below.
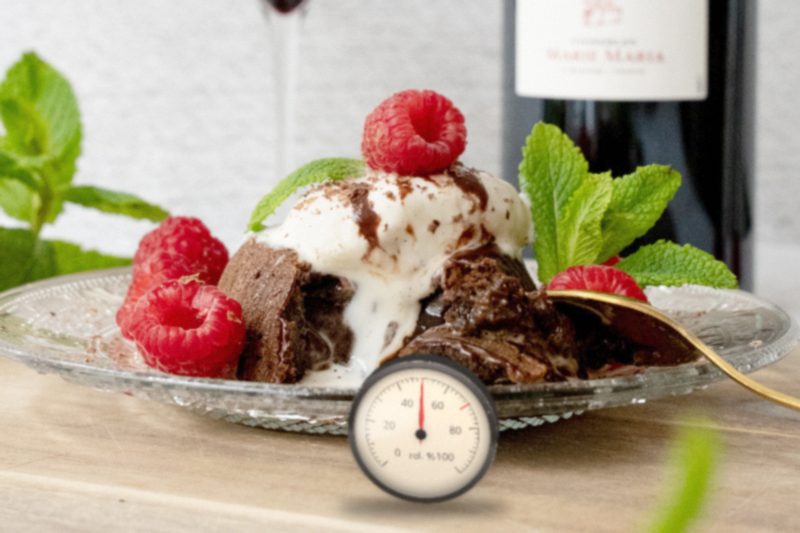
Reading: 50 %
